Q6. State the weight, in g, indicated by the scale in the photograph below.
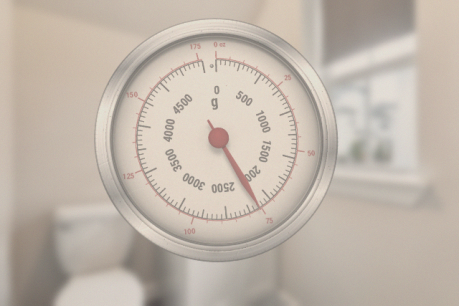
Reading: 2150 g
